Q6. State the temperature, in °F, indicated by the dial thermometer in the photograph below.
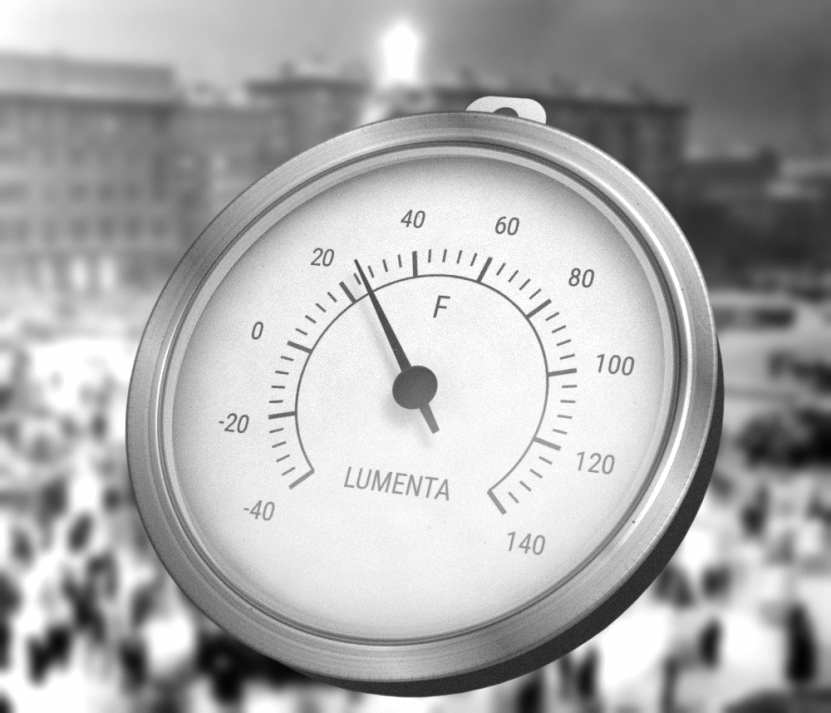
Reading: 26 °F
